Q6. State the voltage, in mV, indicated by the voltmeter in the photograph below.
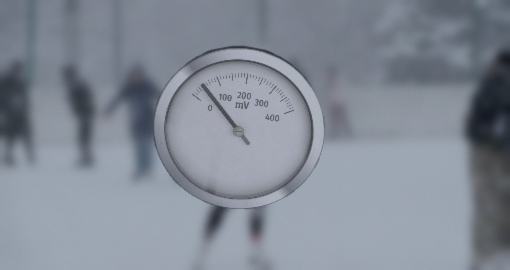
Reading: 50 mV
